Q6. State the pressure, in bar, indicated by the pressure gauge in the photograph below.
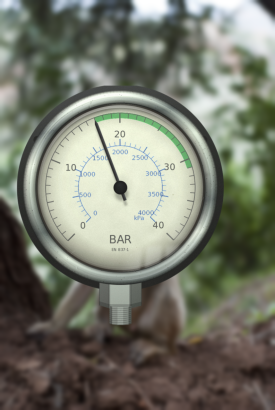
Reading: 17 bar
